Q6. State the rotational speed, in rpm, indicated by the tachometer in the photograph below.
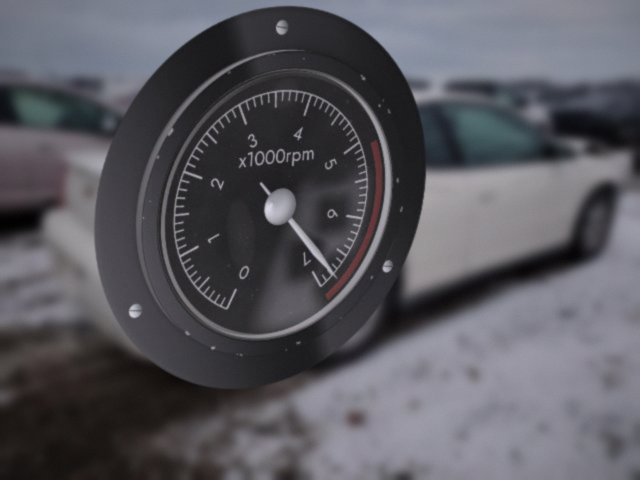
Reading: 6800 rpm
